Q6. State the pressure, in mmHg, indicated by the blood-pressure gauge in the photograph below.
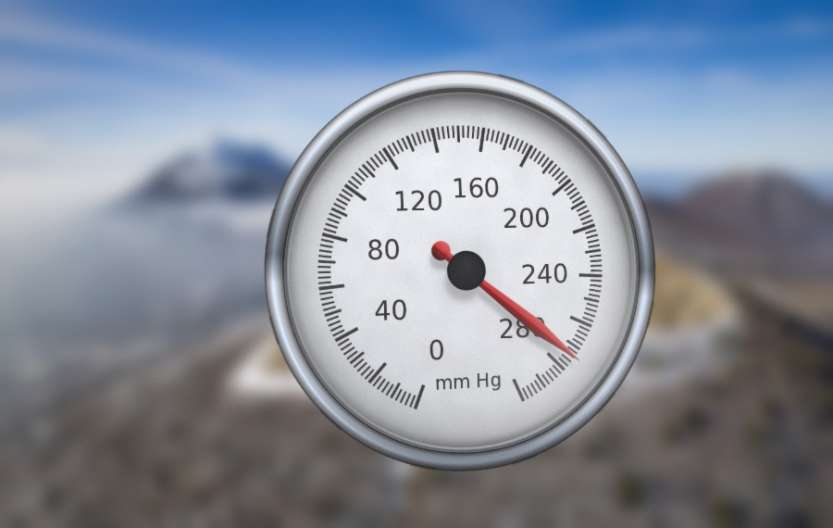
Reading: 274 mmHg
